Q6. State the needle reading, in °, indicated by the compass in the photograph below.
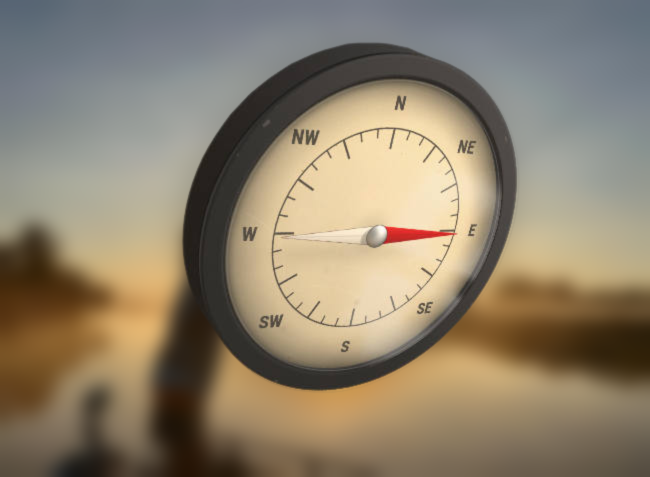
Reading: 90 °
